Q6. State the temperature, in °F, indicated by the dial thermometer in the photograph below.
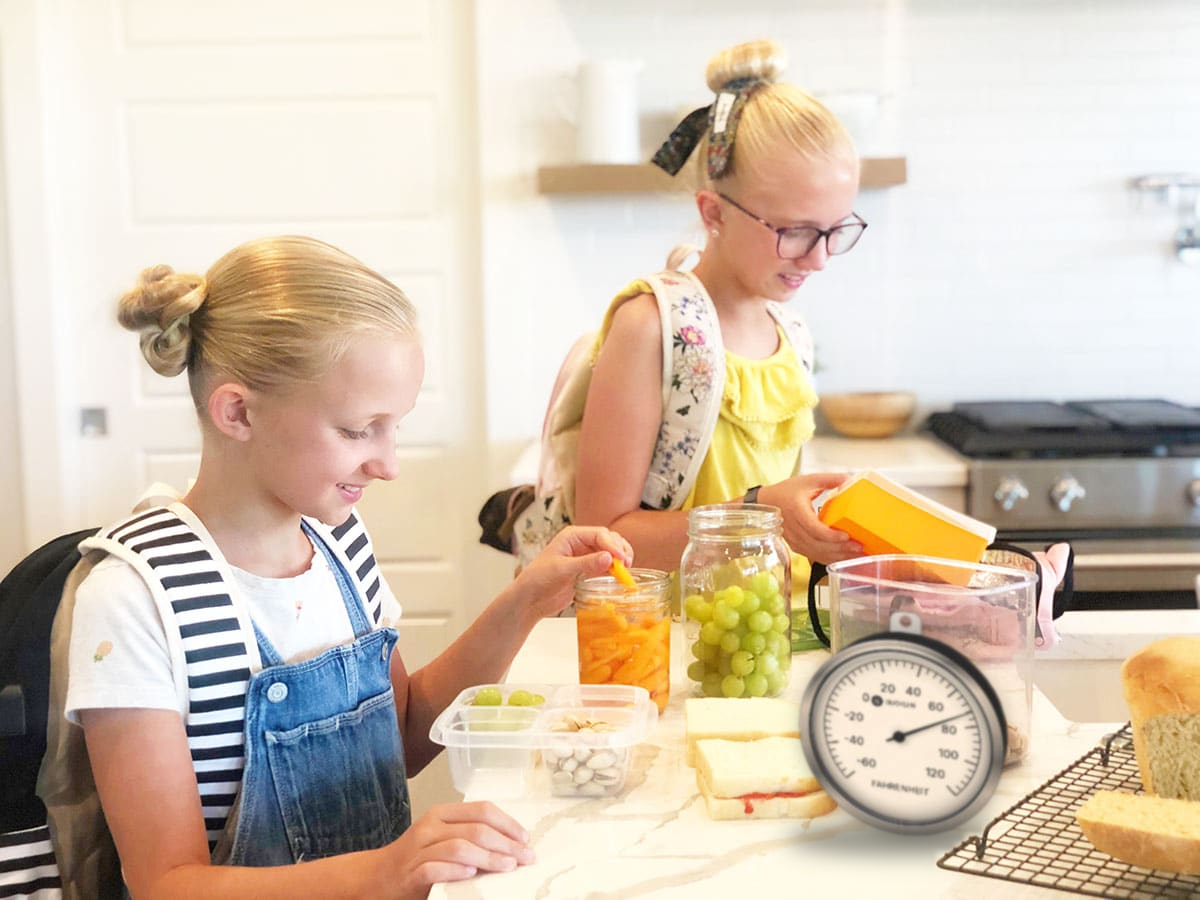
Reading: 72 °F
